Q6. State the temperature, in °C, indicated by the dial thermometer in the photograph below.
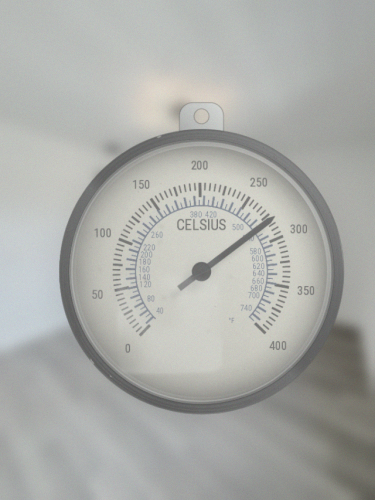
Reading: 280 °C
